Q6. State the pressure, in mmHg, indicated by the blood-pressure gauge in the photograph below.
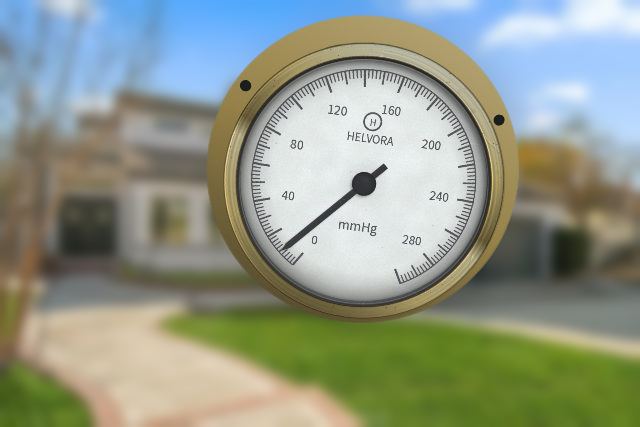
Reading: 10 mmHg
